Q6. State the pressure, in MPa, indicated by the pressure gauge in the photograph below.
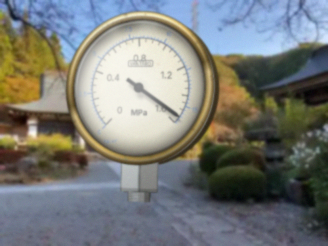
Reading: 1.55 MPa
